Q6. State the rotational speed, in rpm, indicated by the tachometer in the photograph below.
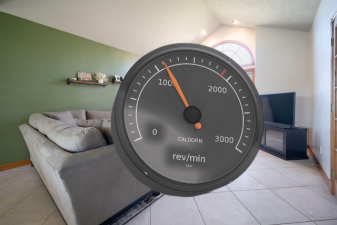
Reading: 1100 rpm
